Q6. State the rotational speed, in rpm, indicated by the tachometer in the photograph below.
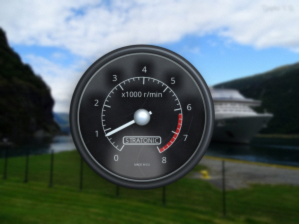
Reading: 800 rpm
